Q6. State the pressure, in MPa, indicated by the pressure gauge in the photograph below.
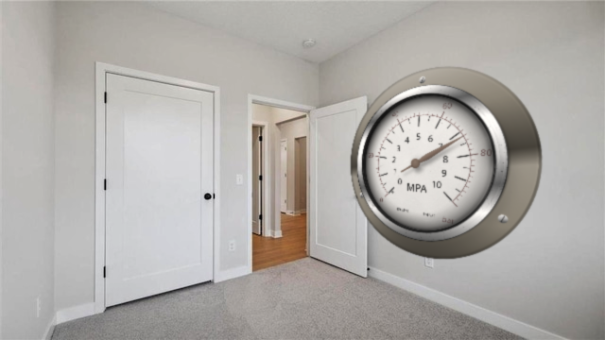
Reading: 7.25 MPa
